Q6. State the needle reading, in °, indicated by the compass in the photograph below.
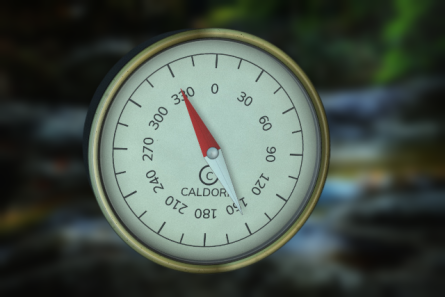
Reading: 330 °
